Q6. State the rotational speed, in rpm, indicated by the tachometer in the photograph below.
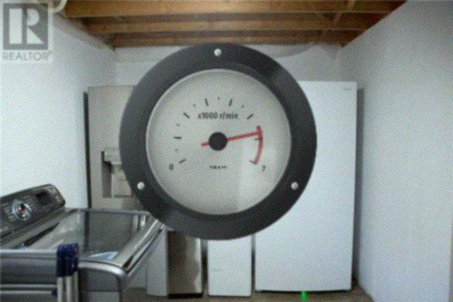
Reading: 5750 rpm
